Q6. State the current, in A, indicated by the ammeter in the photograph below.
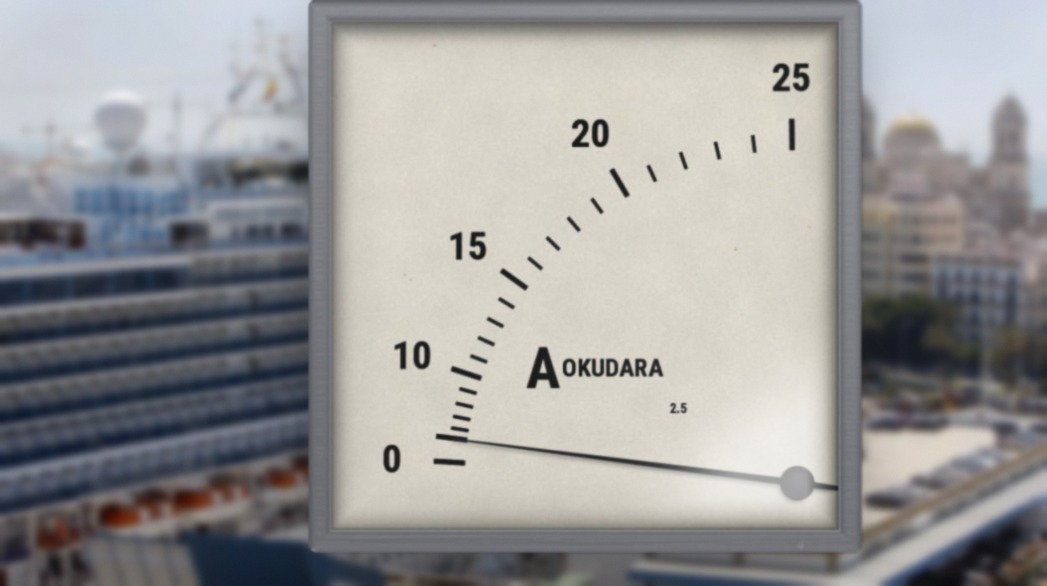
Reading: 5 A
